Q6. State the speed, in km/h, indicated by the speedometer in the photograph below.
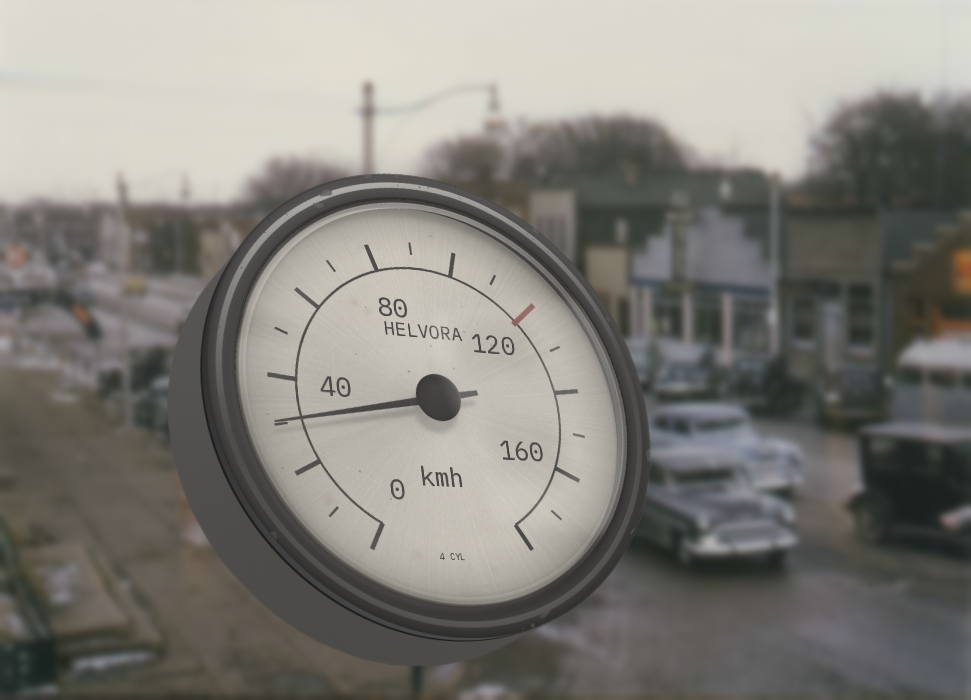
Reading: 30 km/h
